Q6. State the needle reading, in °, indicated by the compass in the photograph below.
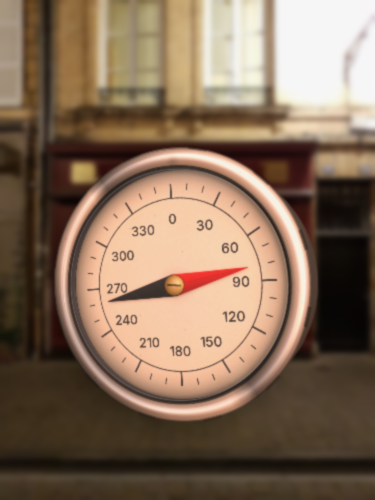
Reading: 80 °
